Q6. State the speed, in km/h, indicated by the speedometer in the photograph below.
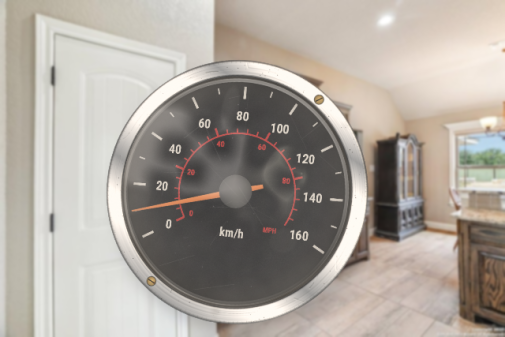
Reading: 10 km/h
